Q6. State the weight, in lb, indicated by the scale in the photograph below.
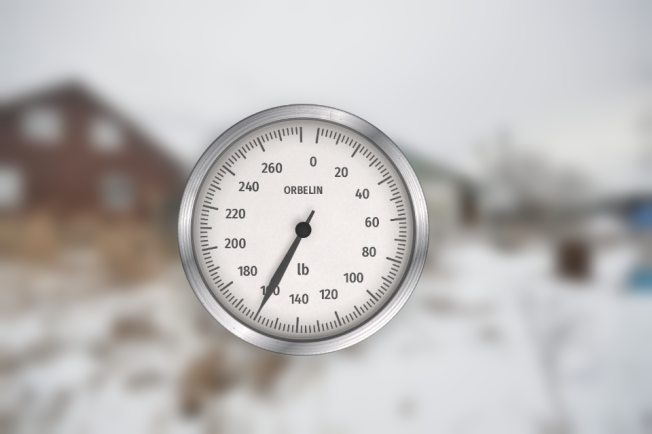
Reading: 160 lb
